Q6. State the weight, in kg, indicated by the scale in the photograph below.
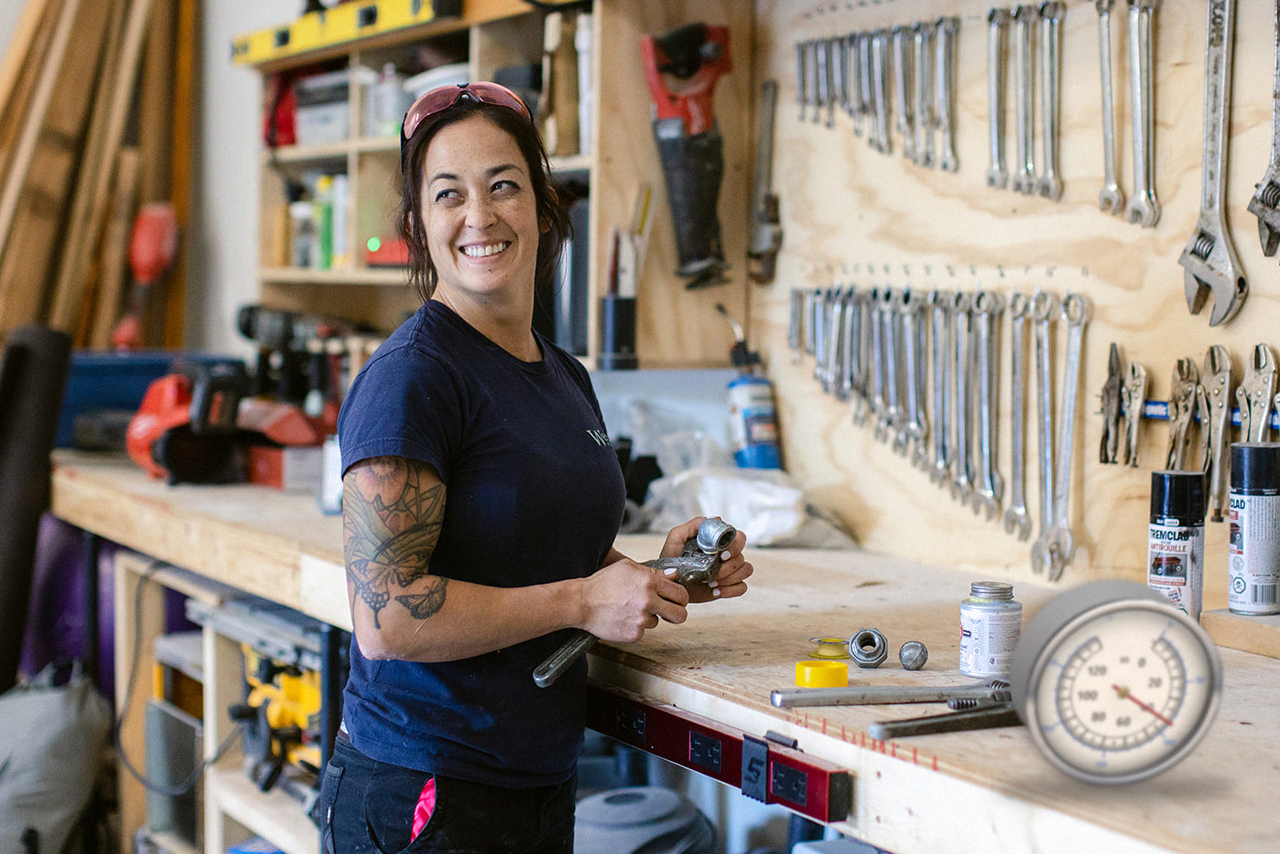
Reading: 40 kg
